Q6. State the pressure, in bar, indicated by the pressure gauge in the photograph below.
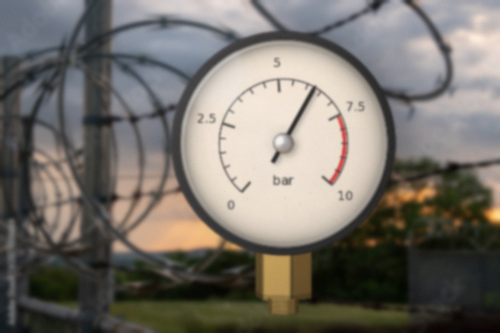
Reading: 6.25 bar
